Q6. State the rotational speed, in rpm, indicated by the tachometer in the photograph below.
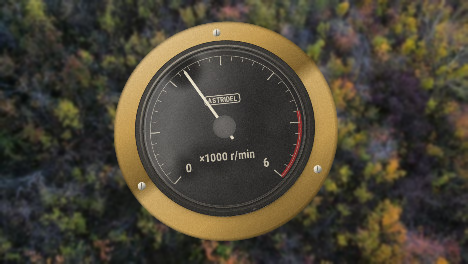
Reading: 2300 rpm
